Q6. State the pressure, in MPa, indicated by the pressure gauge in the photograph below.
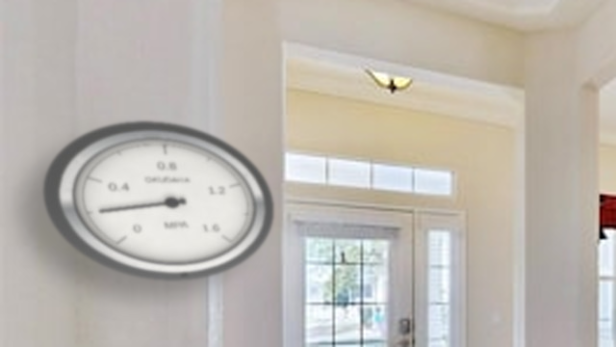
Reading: 0.2 MPa
